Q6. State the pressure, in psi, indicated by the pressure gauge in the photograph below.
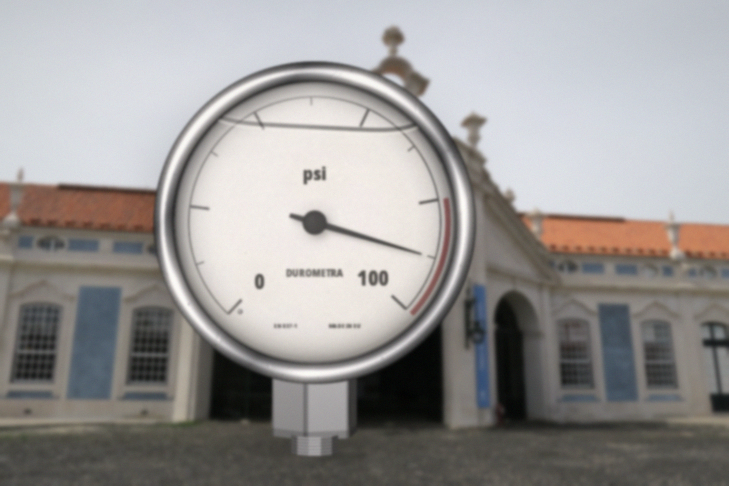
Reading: 90 psi
